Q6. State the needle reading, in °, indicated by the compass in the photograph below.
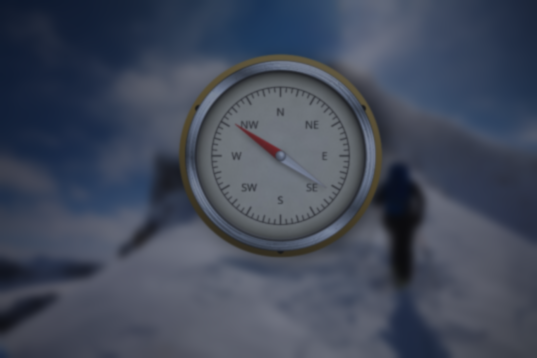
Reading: 305 °
